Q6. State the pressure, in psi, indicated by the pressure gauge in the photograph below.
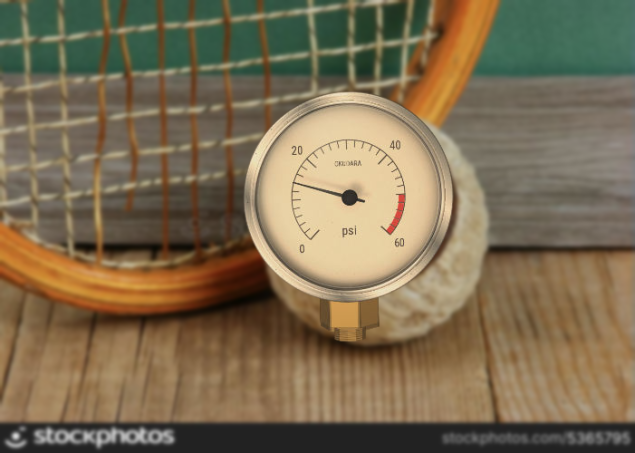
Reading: 14 psi
